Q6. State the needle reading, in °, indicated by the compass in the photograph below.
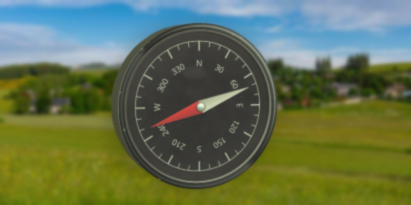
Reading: 250 °
